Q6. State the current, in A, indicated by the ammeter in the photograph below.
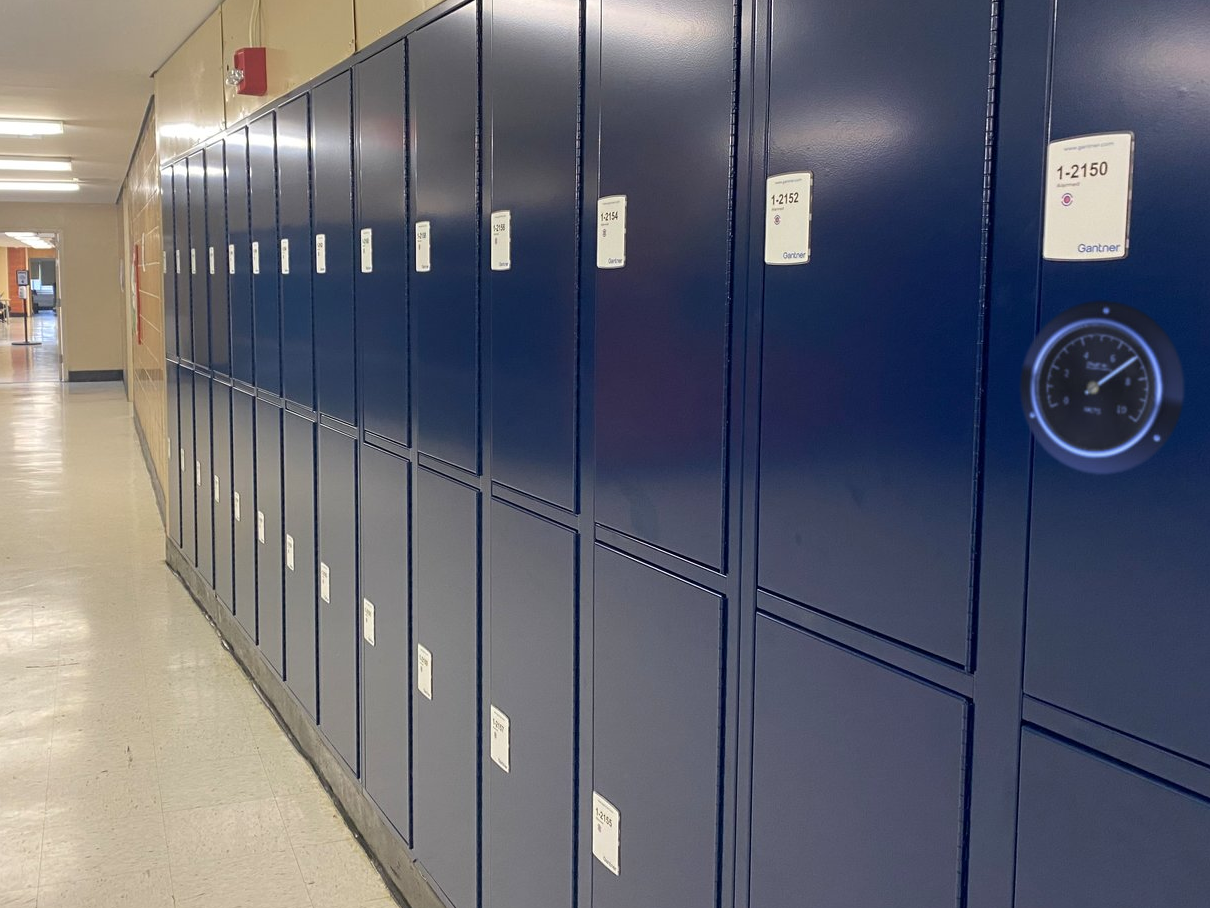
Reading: 7 A
